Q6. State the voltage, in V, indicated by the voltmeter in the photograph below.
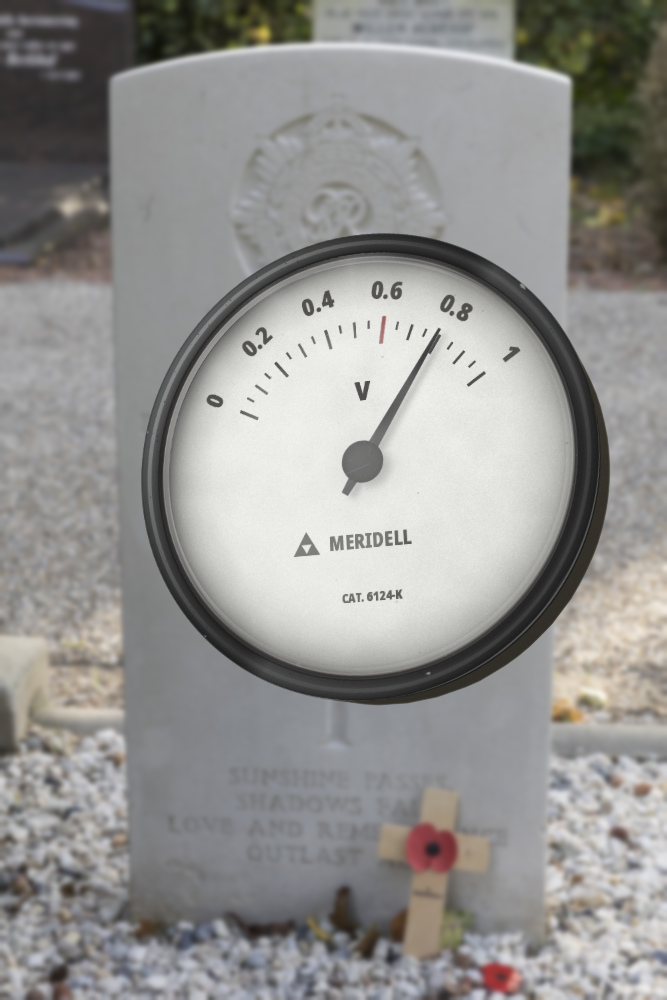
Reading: 0.8 V
